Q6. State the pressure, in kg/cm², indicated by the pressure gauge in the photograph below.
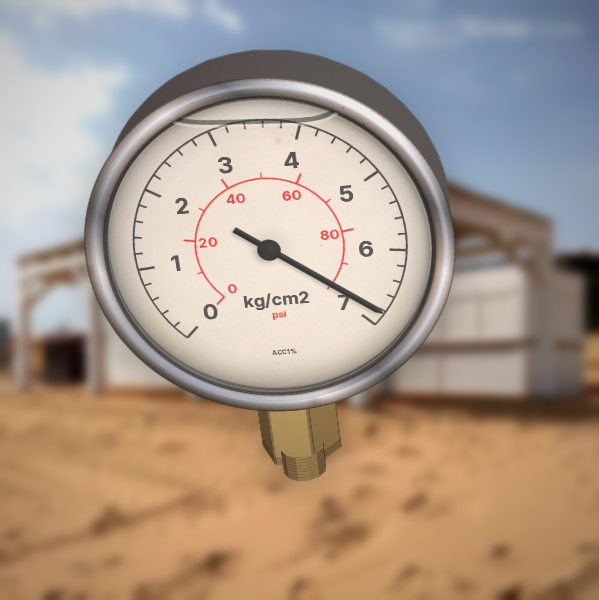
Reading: 6.8 kg/cm²
